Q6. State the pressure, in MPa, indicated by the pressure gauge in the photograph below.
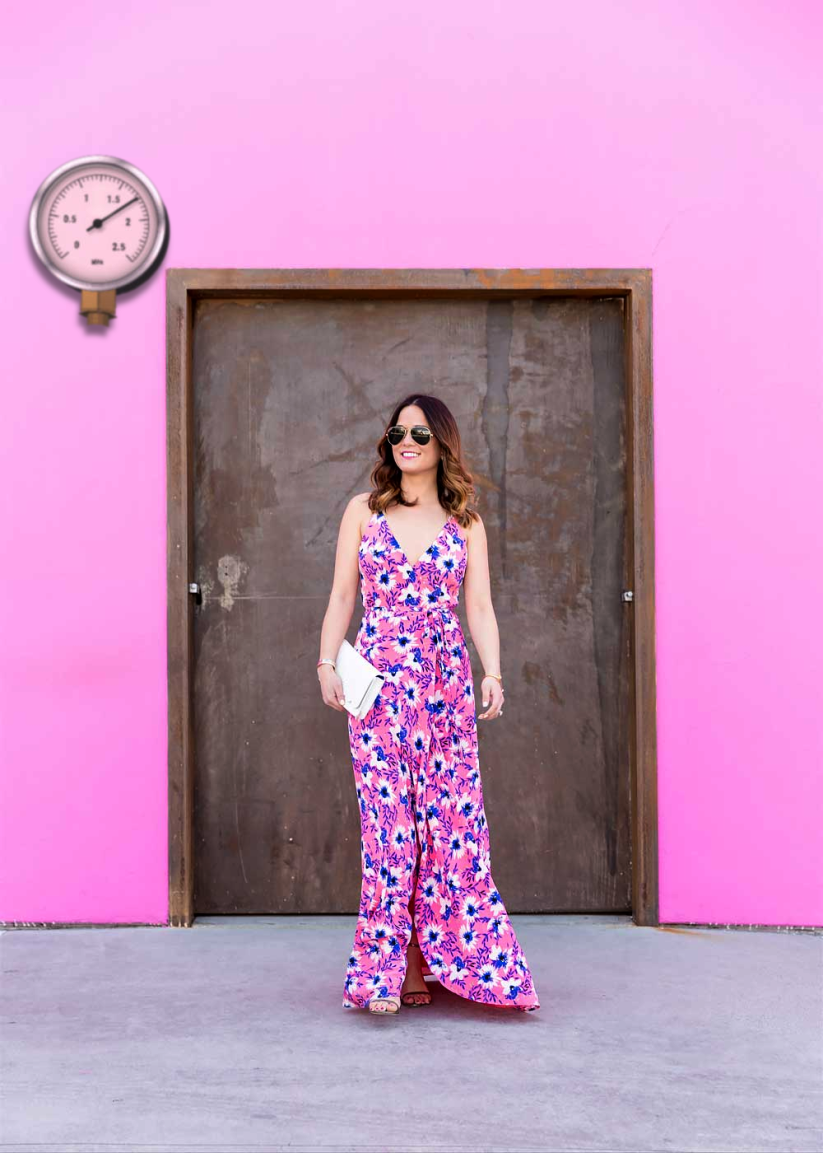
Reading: 1.75 MPa
